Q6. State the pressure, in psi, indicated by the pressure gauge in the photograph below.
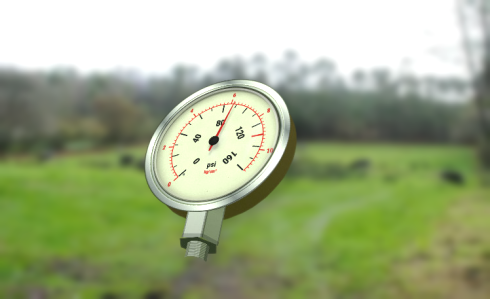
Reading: 90 psi
